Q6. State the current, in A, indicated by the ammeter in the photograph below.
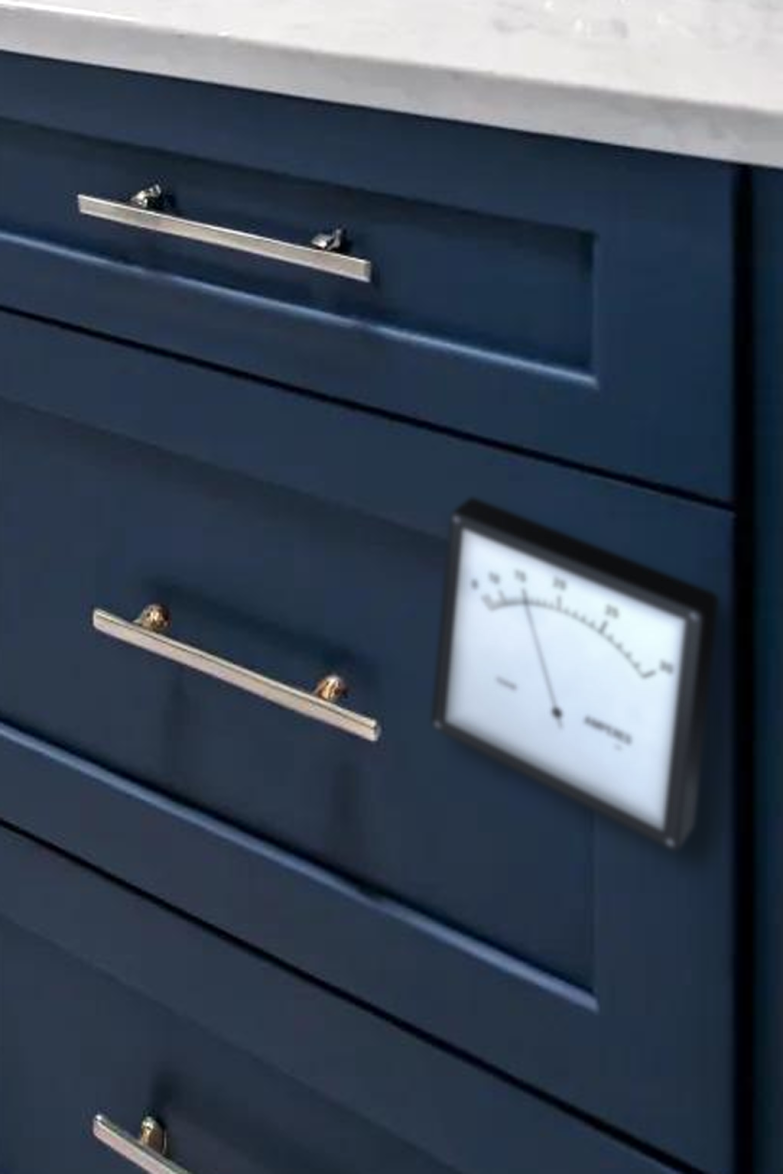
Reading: 15 A
